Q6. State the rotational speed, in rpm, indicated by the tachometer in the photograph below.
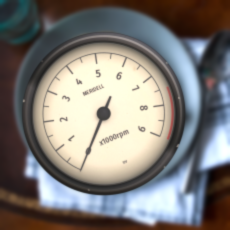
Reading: 0 rpm
